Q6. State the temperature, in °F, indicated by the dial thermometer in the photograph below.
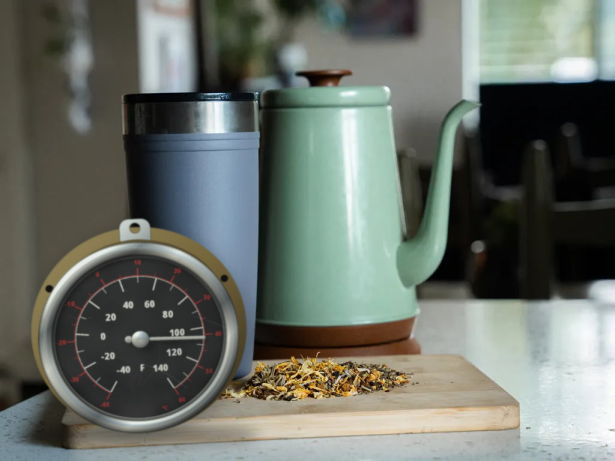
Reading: 105 °F
